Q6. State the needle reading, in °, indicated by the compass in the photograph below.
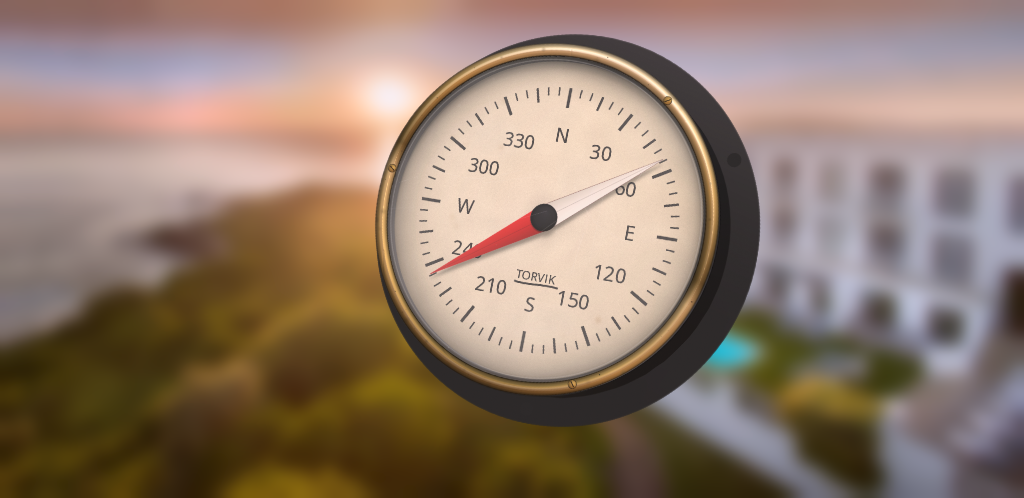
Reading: 235 °
